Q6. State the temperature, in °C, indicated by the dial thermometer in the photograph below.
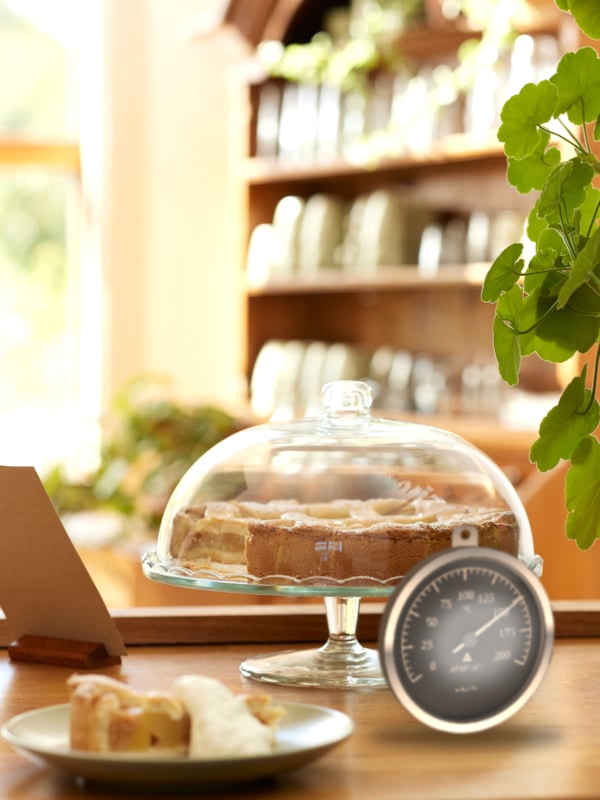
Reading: 150 °C
